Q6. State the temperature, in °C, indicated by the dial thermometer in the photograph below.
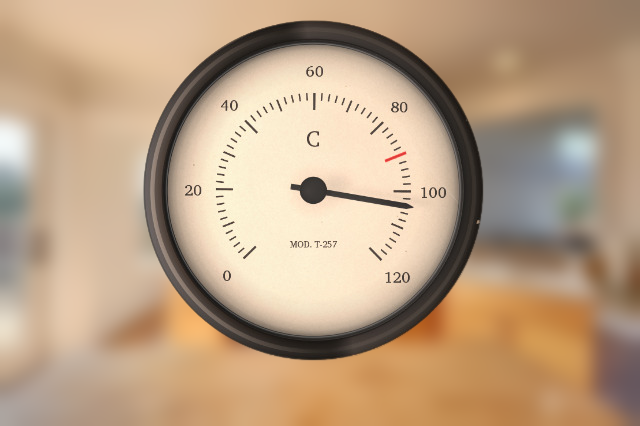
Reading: 104 °C
